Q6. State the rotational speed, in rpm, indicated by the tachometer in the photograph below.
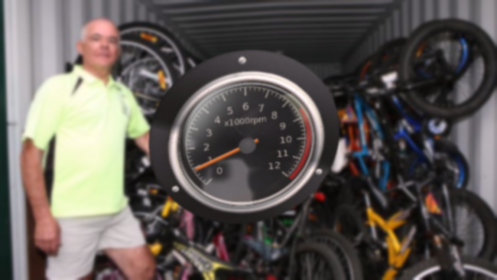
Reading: 1000 rpm
